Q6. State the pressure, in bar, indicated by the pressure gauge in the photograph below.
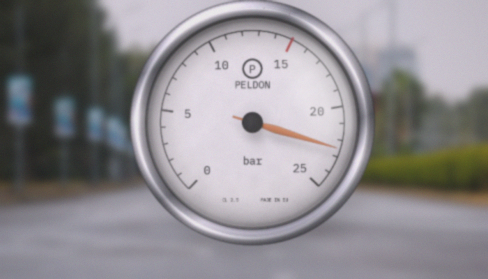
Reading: 22.5 bar
